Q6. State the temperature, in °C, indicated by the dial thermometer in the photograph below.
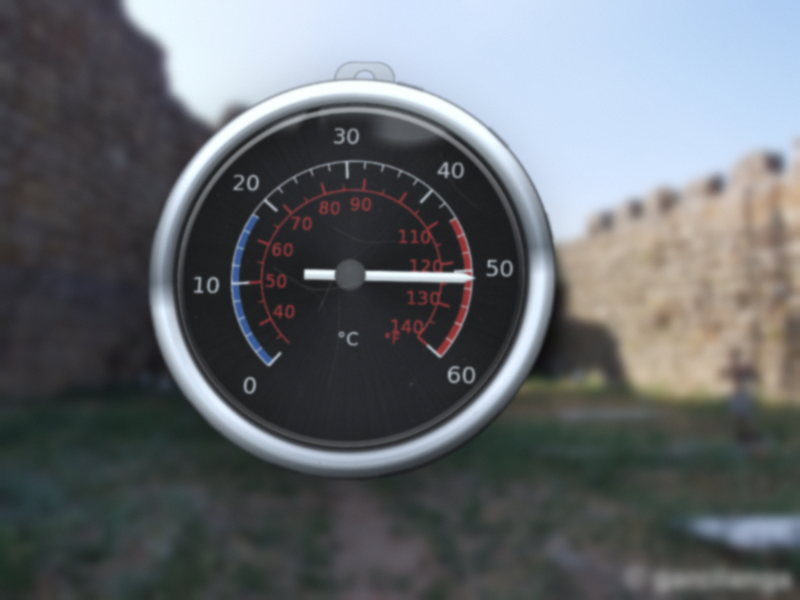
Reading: 51 °C
